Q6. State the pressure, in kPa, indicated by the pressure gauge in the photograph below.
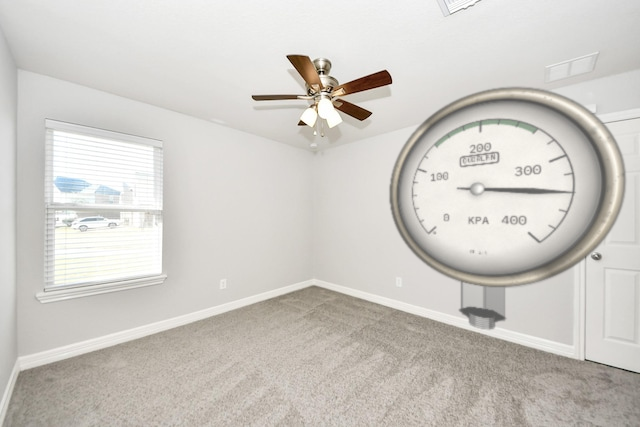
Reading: 340 kPa
